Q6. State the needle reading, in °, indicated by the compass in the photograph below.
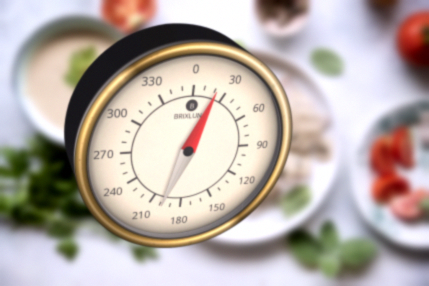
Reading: 20 °
